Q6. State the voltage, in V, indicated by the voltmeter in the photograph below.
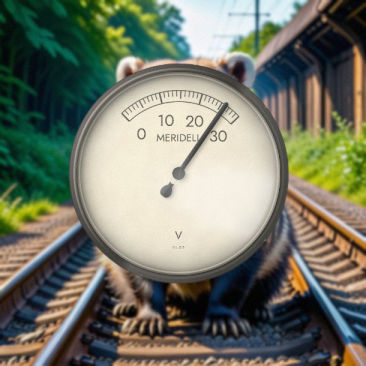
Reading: 26 V
